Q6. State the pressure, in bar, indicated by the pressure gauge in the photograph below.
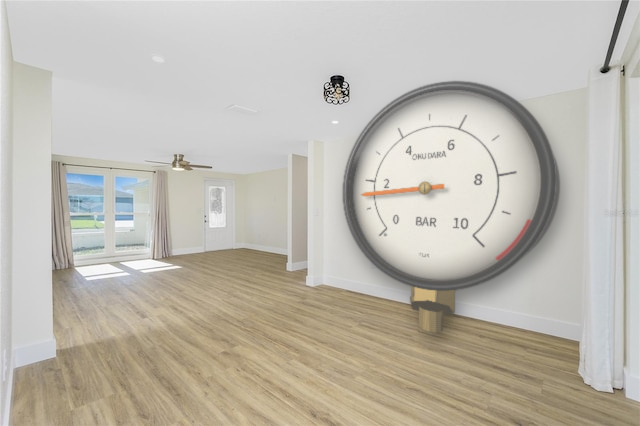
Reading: 1.5 bar
